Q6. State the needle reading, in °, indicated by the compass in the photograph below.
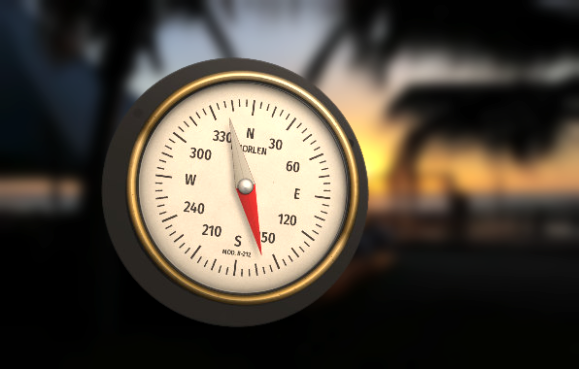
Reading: 160 °
